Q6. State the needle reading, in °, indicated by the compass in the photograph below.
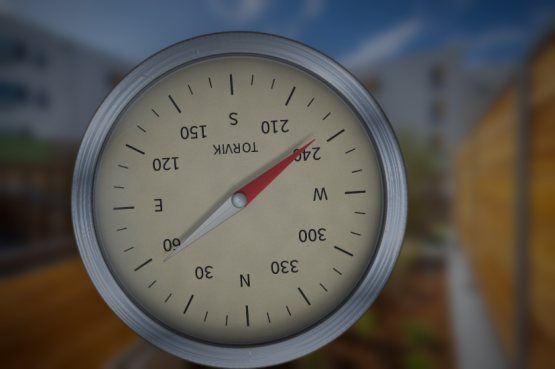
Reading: 235 °
